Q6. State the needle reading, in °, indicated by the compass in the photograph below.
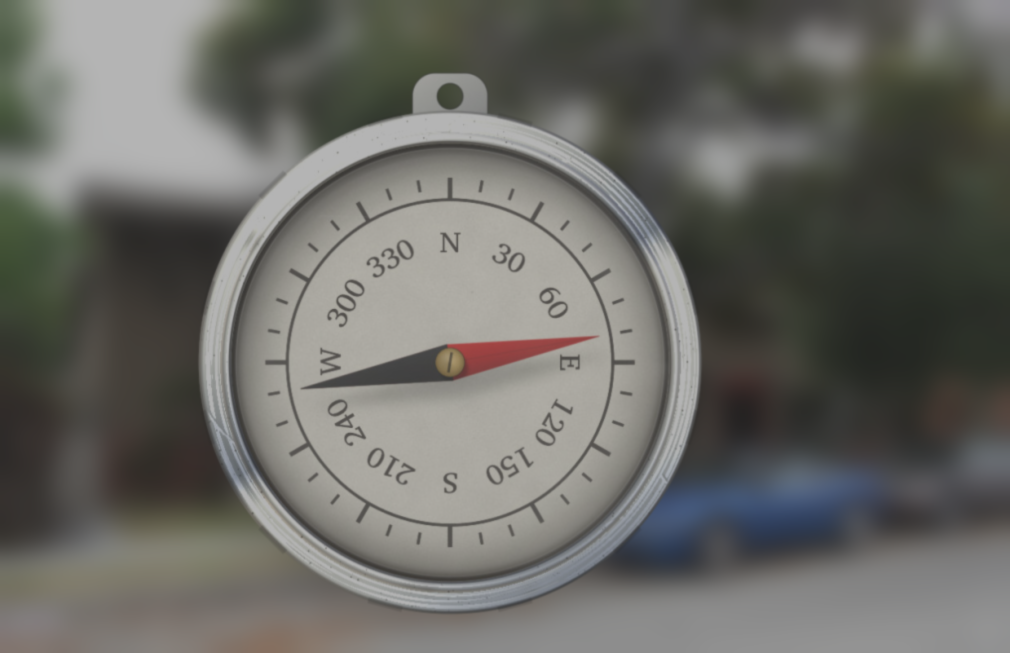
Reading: 80 °
